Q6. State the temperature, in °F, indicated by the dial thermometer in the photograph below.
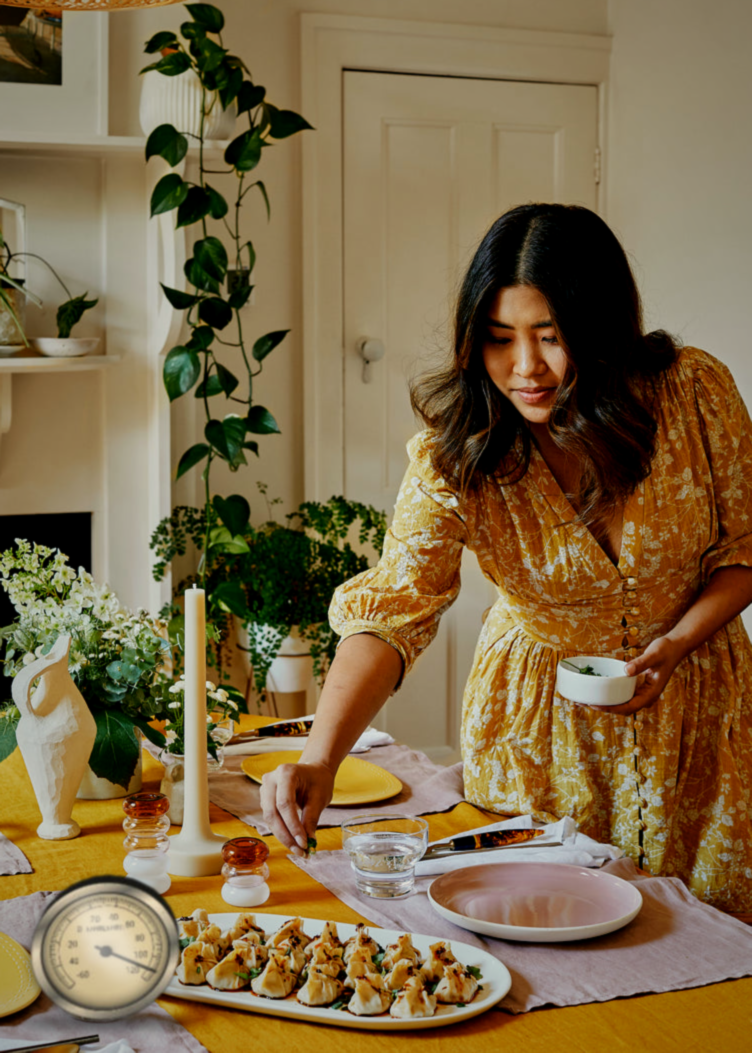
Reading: 110 °F
